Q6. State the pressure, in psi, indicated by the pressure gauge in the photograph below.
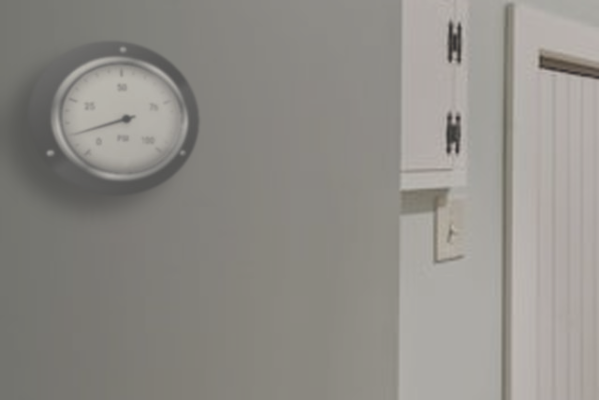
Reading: 10 psi
